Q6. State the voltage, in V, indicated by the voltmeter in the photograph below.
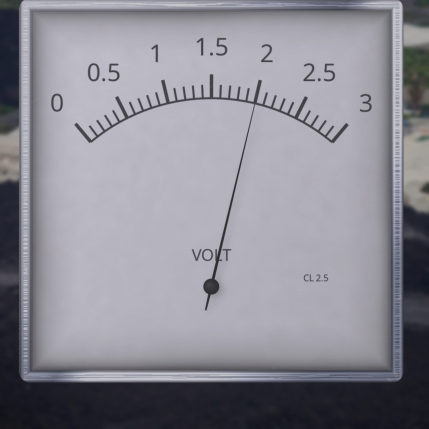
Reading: 2 V
